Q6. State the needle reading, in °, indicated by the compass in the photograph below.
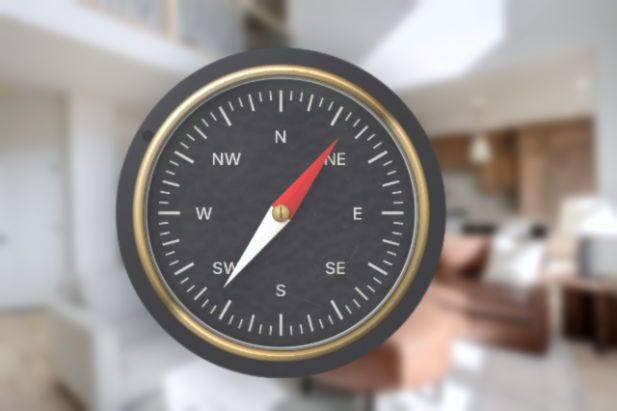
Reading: 37.5 °
